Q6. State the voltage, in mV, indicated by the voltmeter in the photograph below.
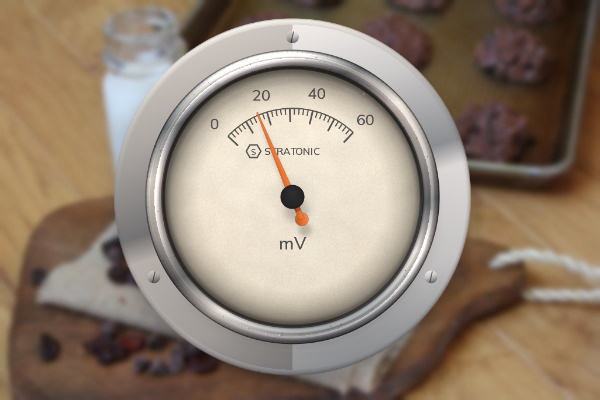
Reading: 16 mV
